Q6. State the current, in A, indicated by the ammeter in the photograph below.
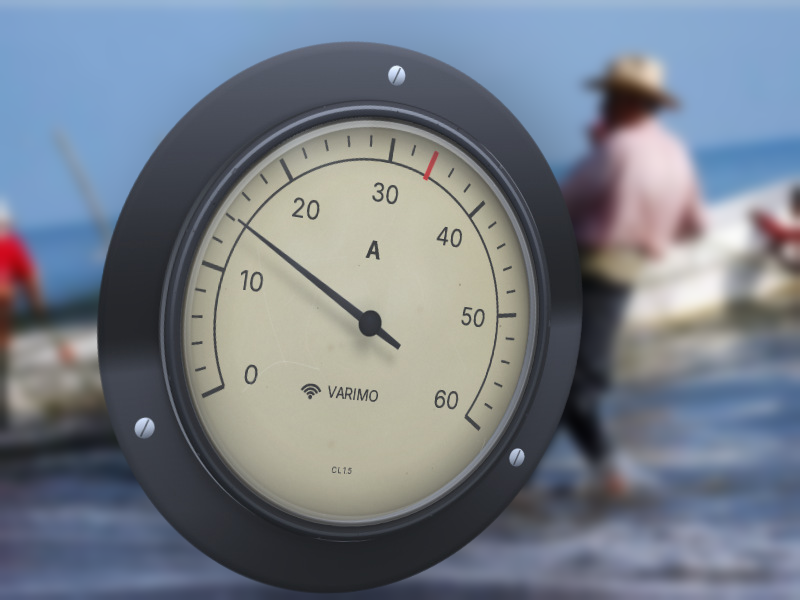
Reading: 14 A
